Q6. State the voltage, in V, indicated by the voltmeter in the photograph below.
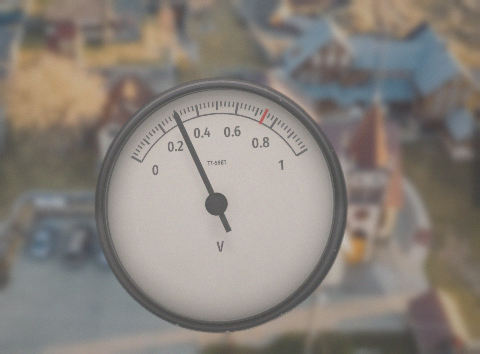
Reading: 0.3 V
